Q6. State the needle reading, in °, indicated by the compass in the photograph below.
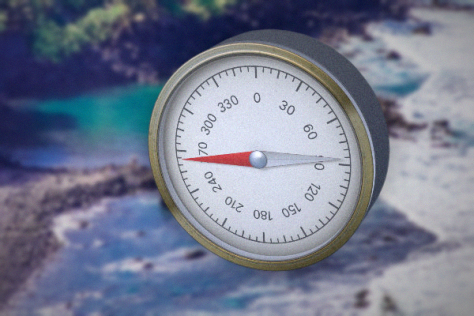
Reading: 265 °
